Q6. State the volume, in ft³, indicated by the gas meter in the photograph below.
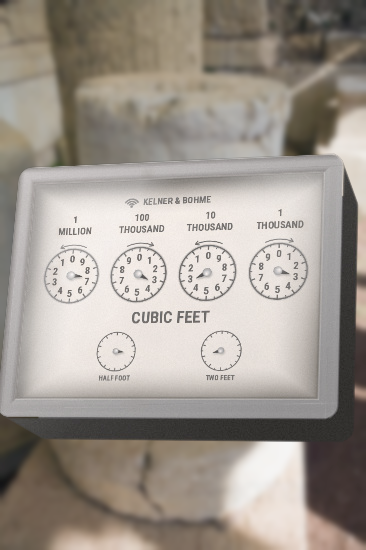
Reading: 733300 ft³
